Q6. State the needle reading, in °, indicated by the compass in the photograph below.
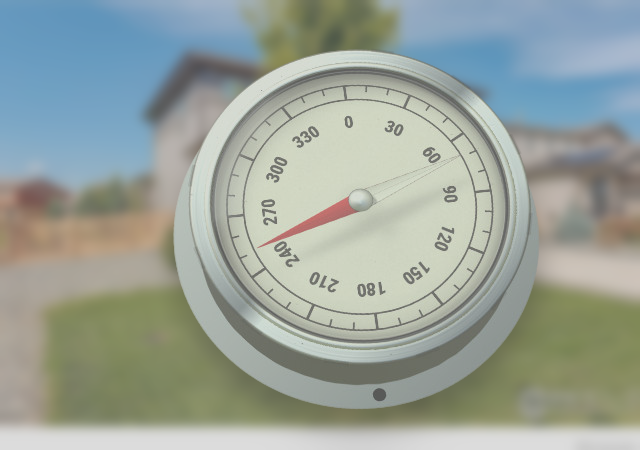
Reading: 250 °
